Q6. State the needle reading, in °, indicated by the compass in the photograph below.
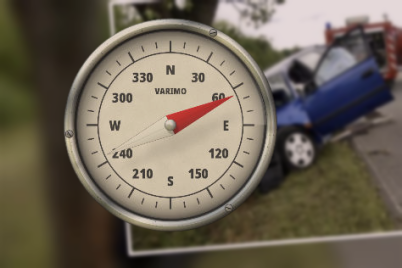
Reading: 65 °
